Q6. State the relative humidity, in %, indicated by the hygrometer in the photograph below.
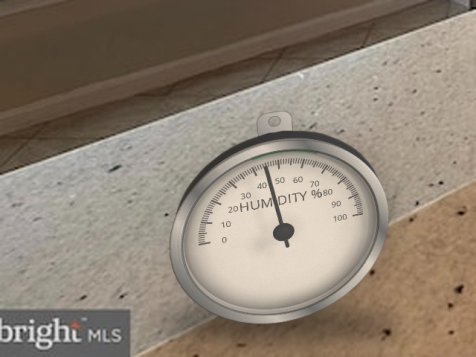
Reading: 45 %
